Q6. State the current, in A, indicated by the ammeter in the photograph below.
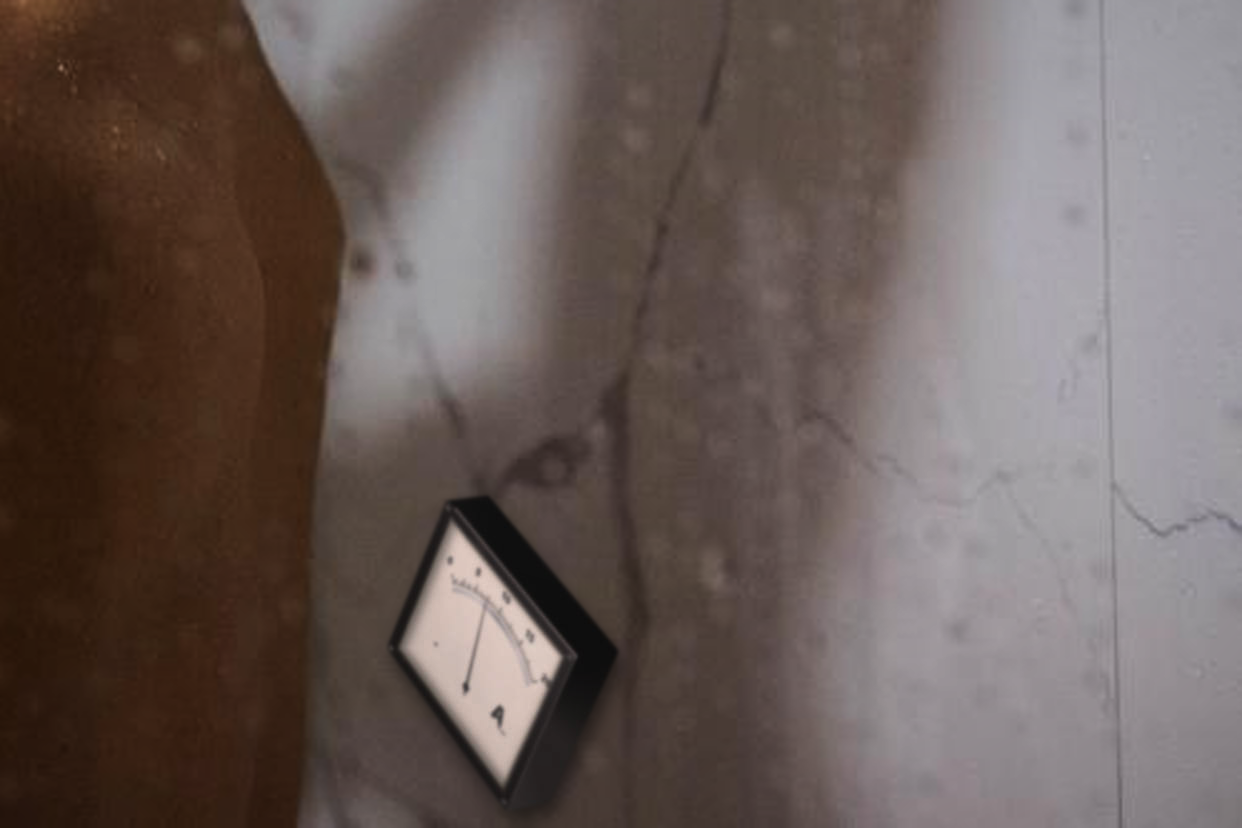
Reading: 7.5 A
